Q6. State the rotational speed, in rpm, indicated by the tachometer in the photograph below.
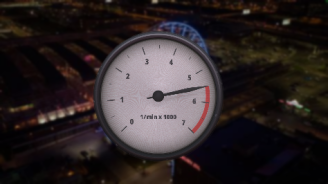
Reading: 5500 rpm
